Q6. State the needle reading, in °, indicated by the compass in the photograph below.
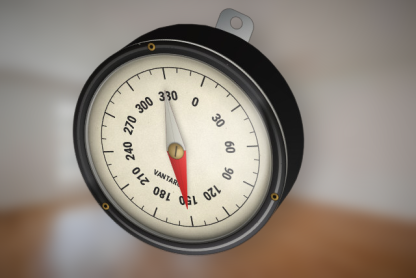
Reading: 150 °
